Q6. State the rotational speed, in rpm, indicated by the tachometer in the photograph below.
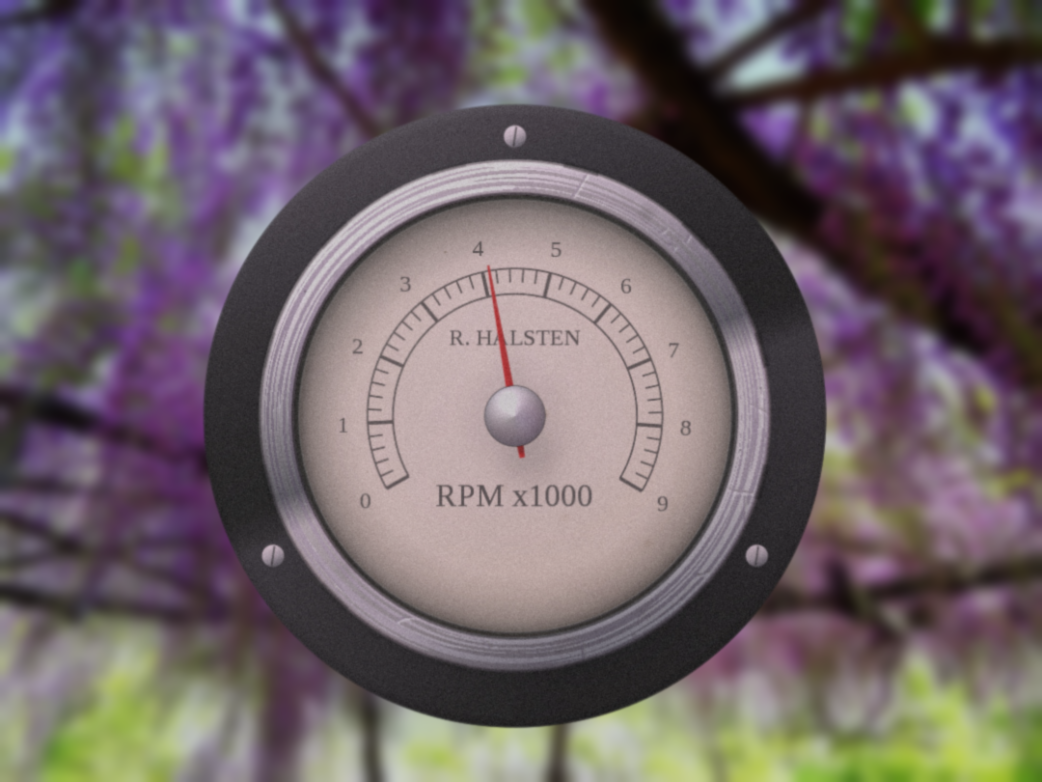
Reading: 4100 rpm
